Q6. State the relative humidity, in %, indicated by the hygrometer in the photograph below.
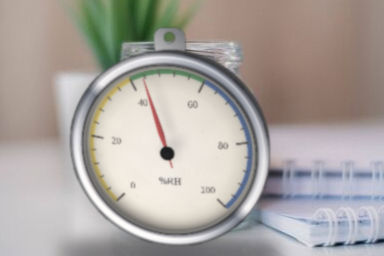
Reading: 44 %
